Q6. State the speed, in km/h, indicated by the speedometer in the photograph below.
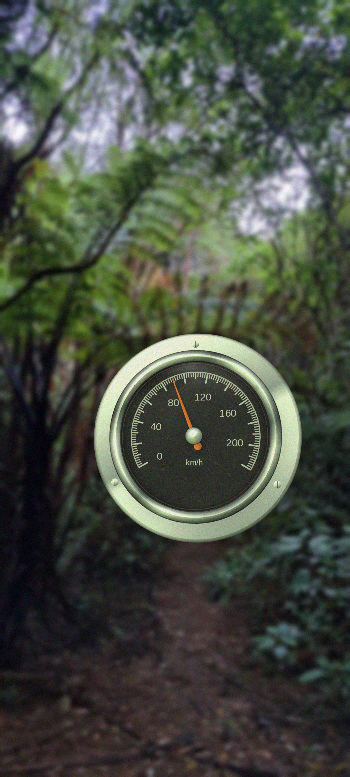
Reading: 90 km/h
